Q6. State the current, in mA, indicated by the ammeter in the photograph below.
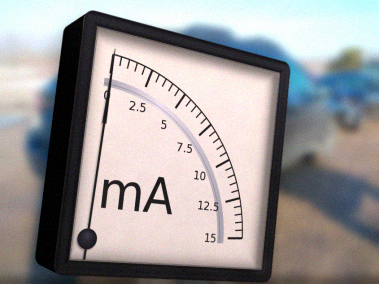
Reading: 0 mA
